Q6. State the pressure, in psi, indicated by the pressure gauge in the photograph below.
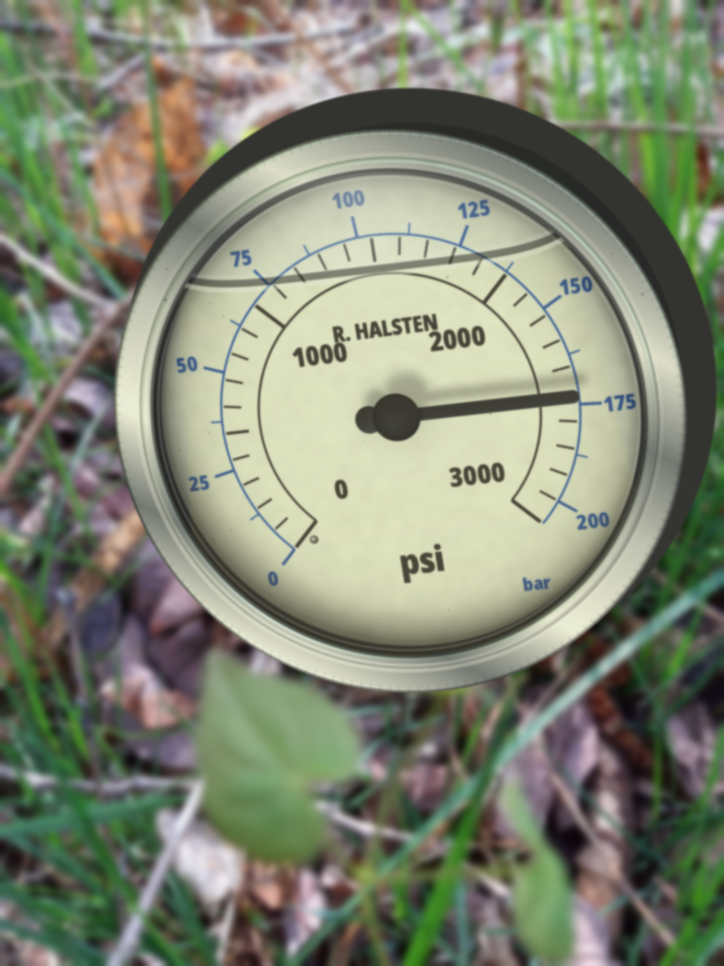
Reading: 2500 psi
